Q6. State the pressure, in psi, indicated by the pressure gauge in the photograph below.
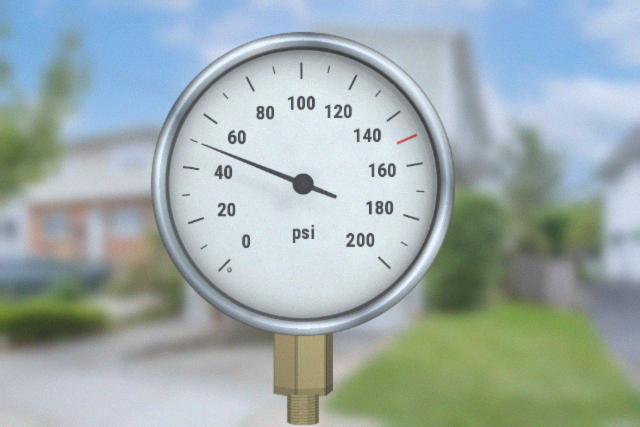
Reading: 50 psi
